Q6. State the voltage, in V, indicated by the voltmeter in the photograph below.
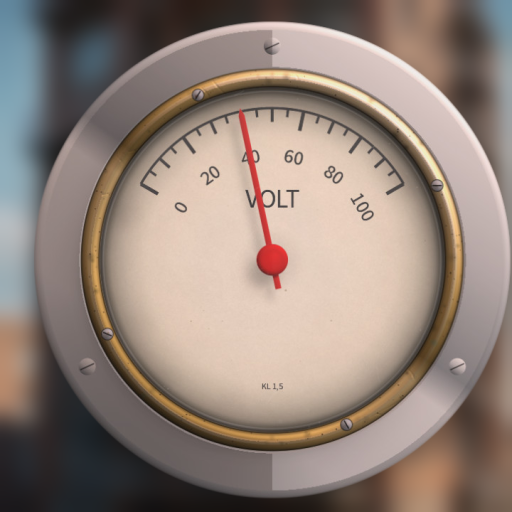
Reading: 40 V
